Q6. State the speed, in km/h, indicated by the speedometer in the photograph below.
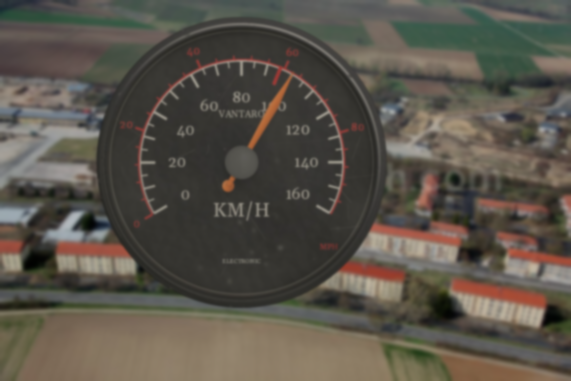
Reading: 100 km/h
